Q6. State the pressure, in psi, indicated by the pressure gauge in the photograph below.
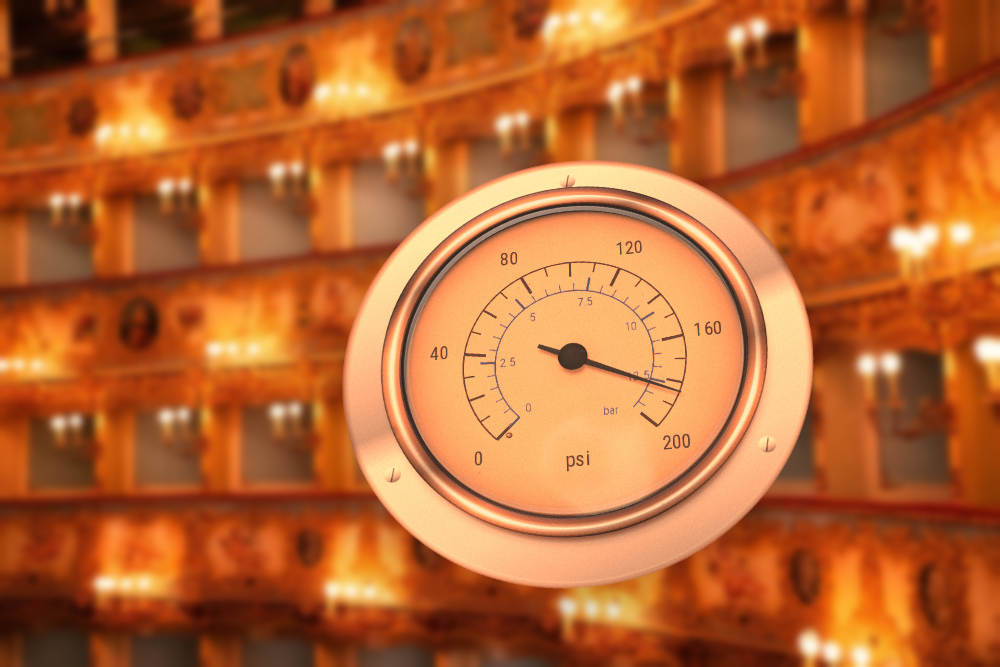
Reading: 185 psi
